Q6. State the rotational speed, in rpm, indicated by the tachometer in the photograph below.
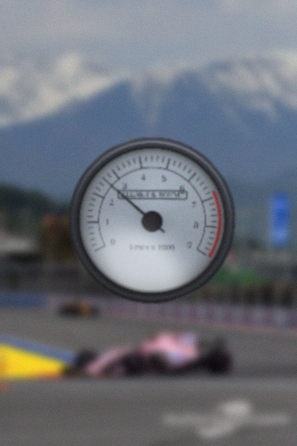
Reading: 2600 rpm
